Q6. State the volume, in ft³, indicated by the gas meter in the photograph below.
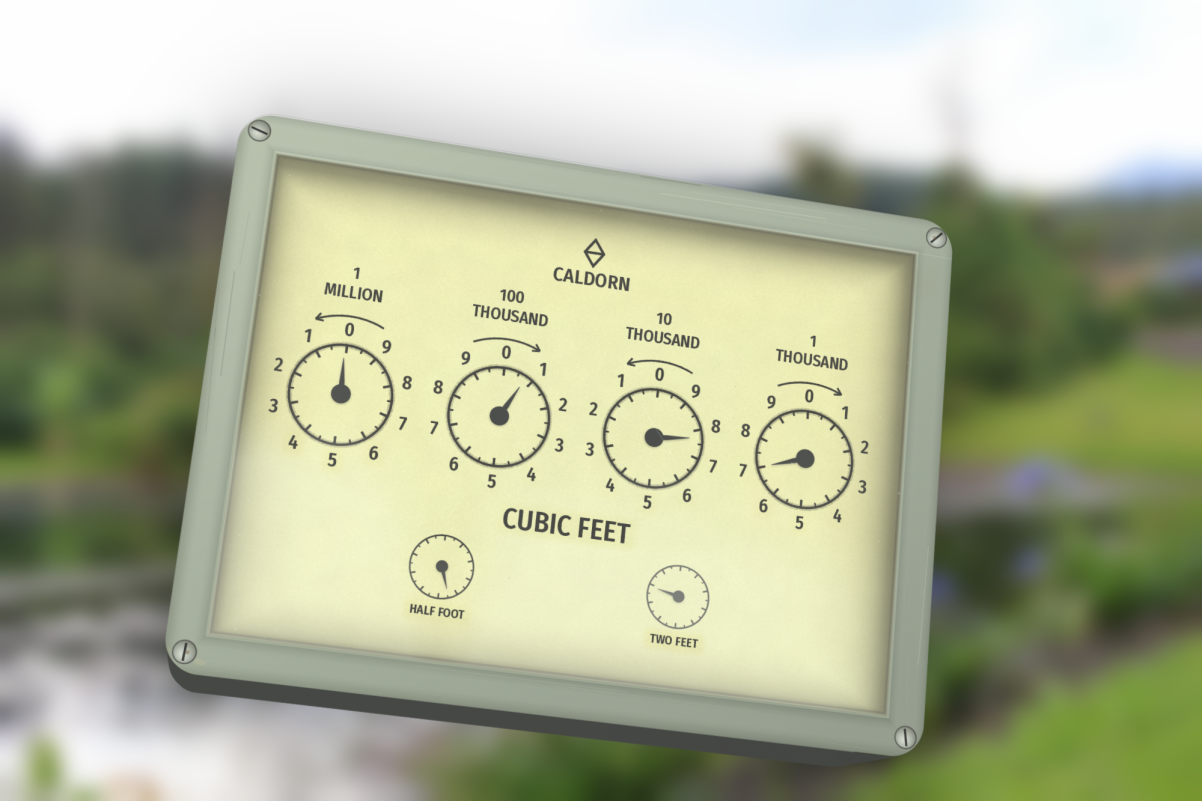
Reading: 7700 ft³
